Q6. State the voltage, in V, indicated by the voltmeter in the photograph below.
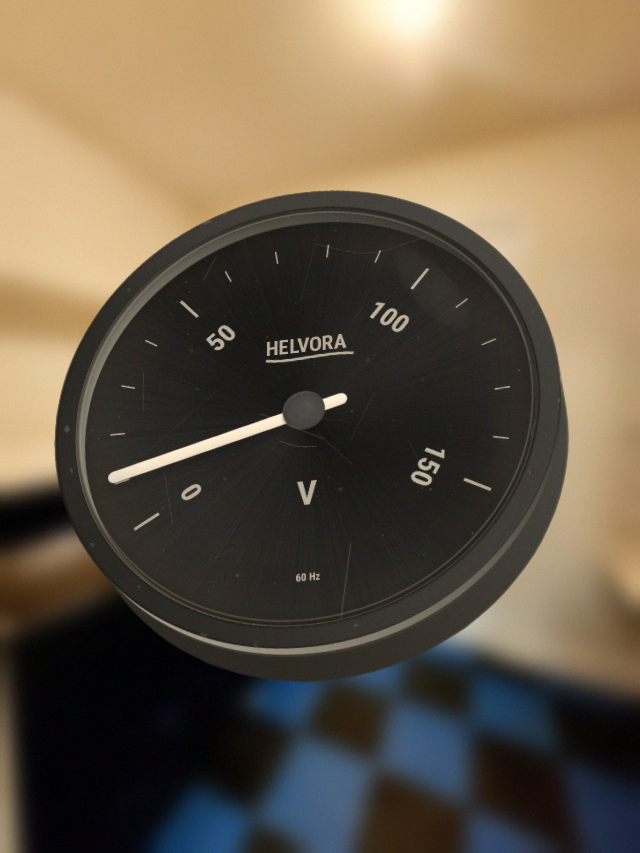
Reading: 10 V
